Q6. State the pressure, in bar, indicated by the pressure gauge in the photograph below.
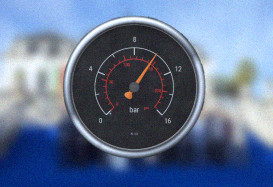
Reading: 10 bar
